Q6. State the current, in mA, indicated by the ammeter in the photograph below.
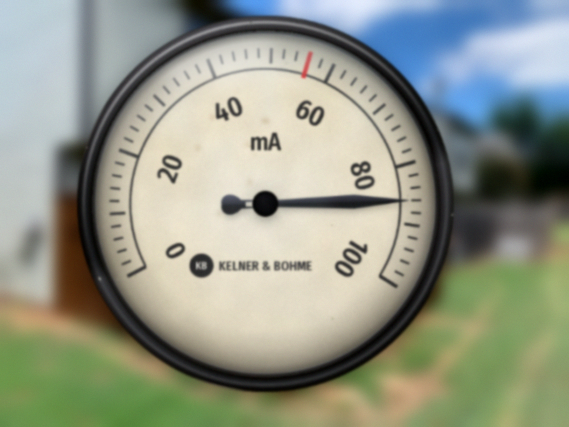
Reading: 86 mA
